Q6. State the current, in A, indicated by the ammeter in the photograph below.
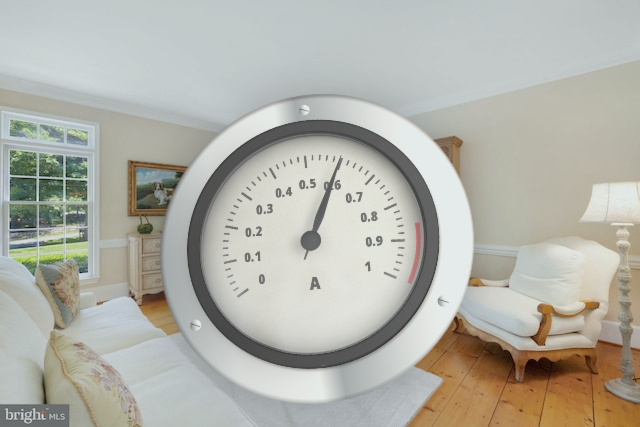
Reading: 0.6 A
